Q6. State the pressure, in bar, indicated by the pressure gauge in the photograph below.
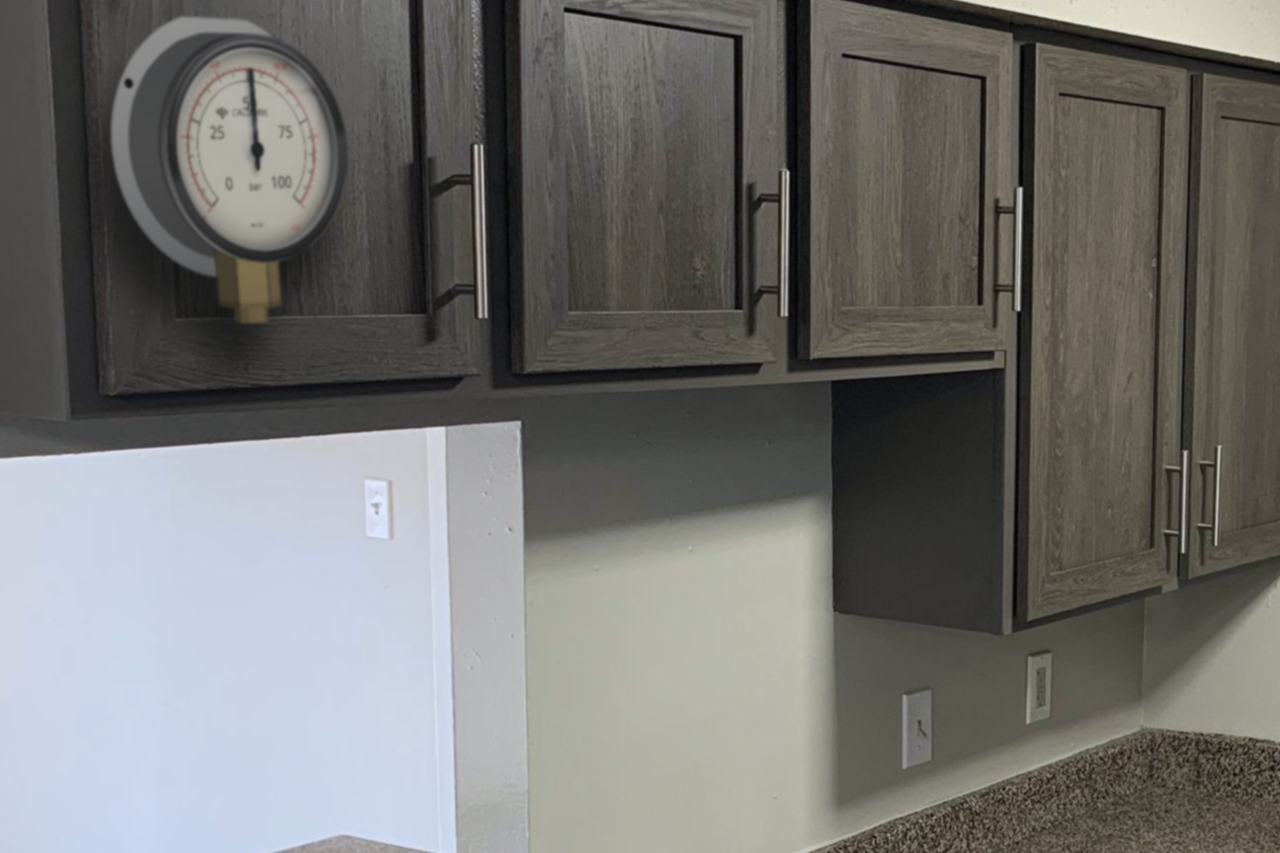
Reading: 50 bar
